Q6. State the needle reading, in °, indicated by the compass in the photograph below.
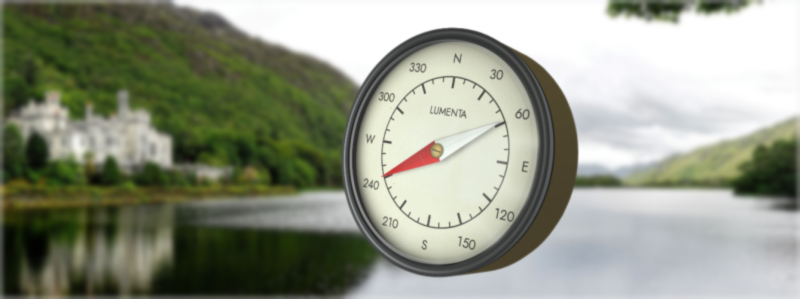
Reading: 240 °
